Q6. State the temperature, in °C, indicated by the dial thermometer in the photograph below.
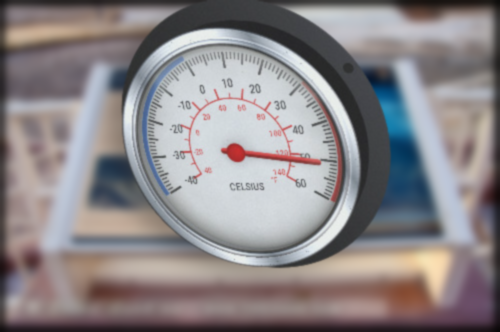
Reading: 50 °C
